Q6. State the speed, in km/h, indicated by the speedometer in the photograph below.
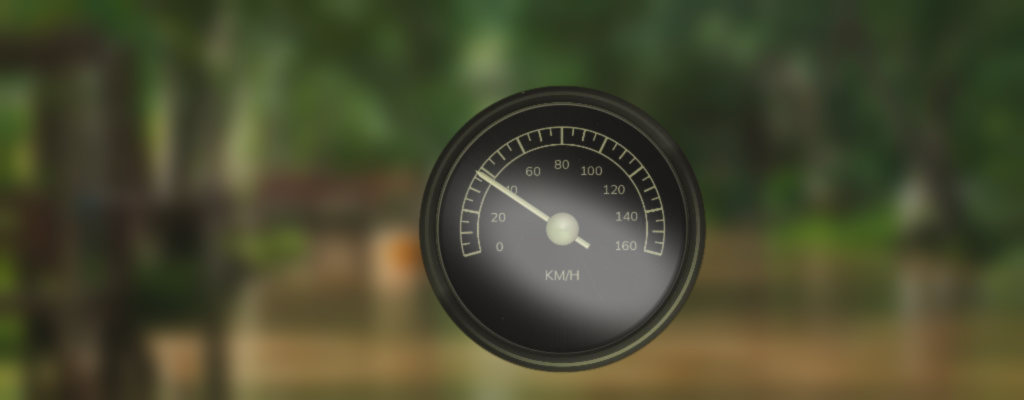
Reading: 37.5 km/h
